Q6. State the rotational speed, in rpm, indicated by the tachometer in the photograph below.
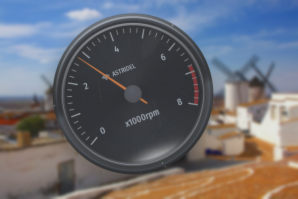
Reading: 2800 rpm
